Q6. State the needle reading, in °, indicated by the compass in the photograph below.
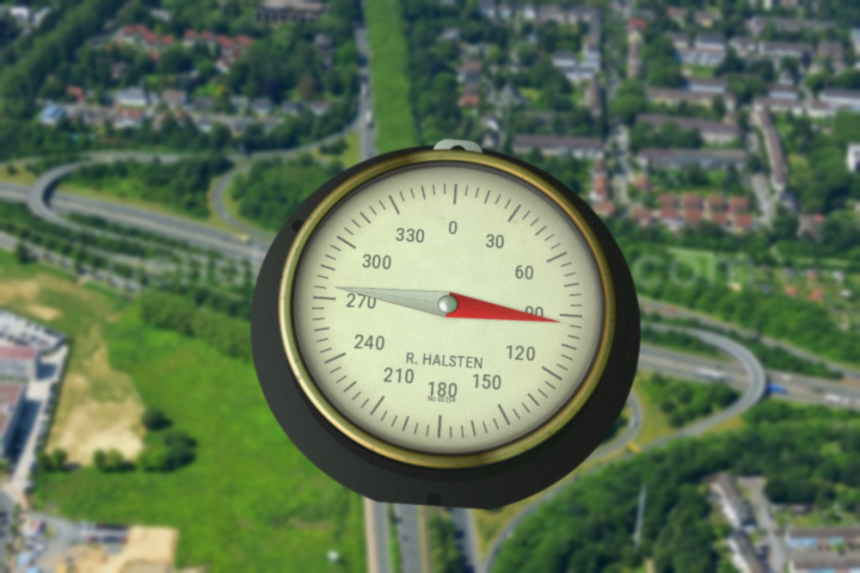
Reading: 95 °
